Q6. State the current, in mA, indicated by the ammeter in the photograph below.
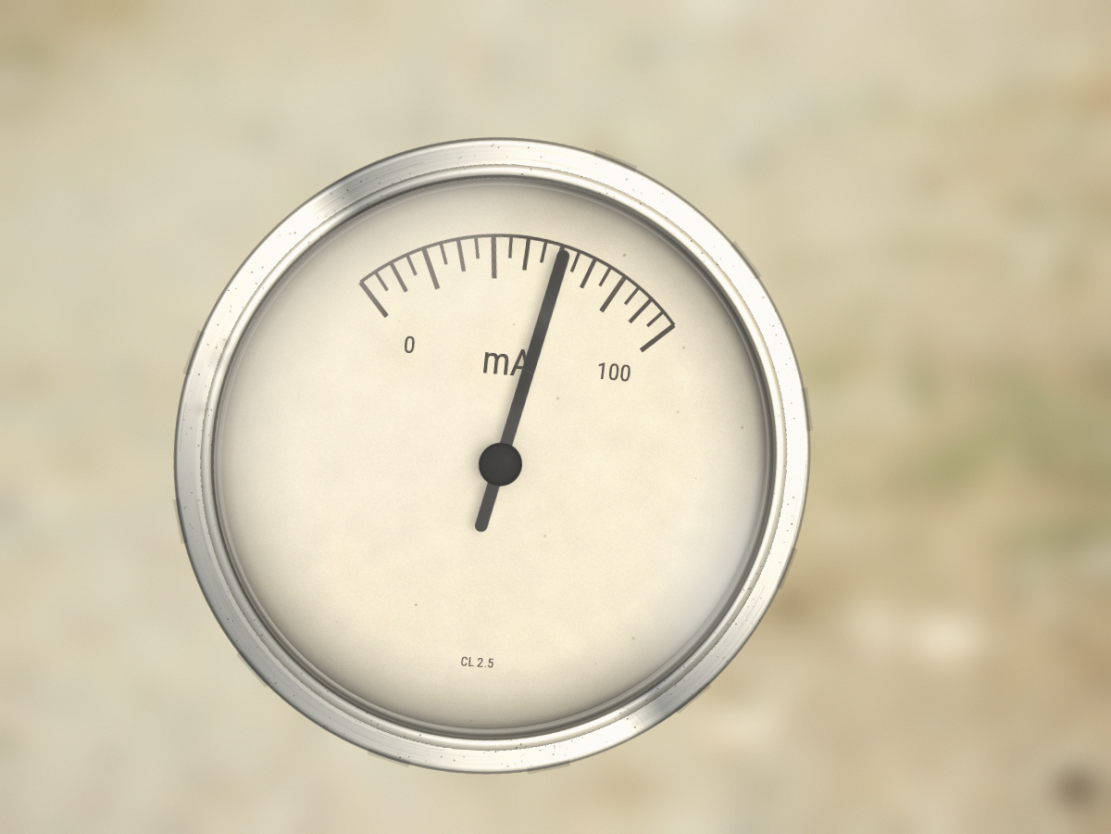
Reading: 60 mA
